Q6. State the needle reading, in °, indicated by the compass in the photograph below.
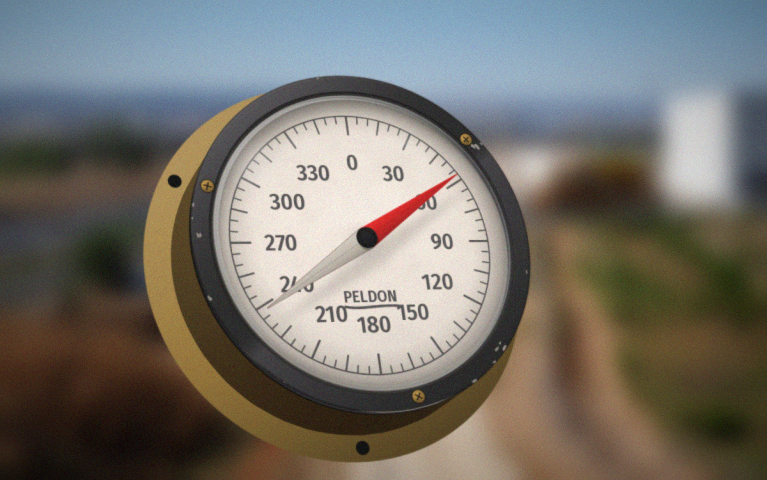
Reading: 57.5 °
